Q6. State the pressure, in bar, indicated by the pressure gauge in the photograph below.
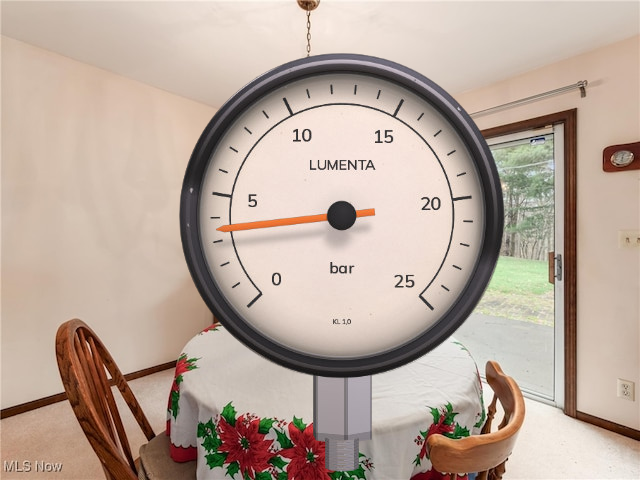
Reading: 3.5 bar
